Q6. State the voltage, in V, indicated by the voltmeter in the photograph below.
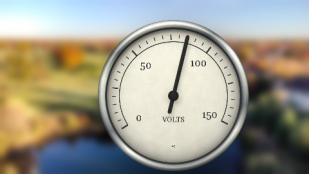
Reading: 85 V
